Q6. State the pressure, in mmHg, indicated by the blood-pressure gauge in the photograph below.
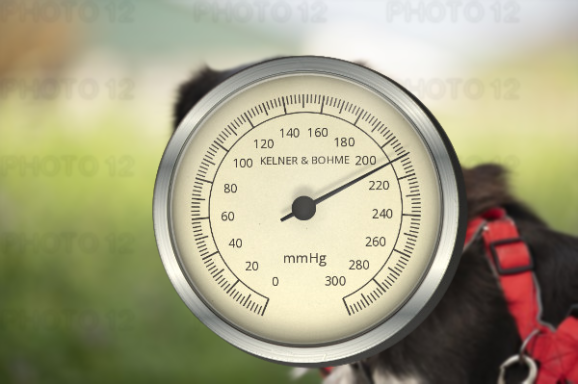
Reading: 210 mmHg
